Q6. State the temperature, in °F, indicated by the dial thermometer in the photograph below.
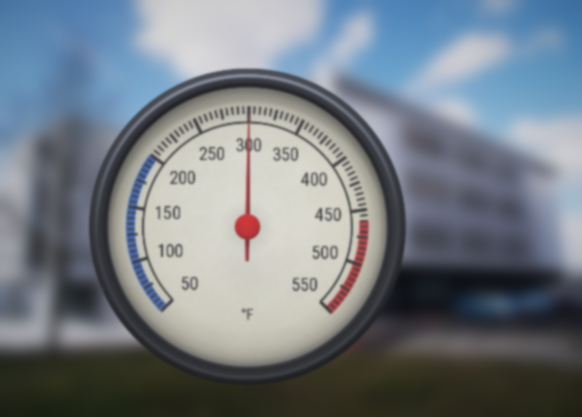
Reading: 300 °F
